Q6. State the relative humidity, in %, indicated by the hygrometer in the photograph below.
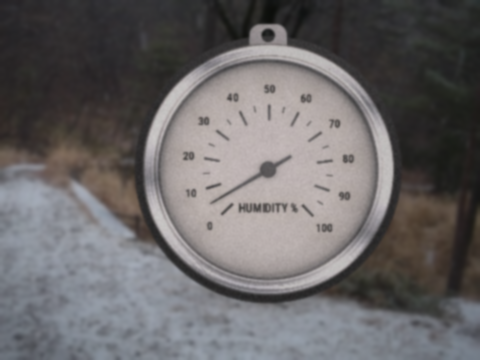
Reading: 5 %
